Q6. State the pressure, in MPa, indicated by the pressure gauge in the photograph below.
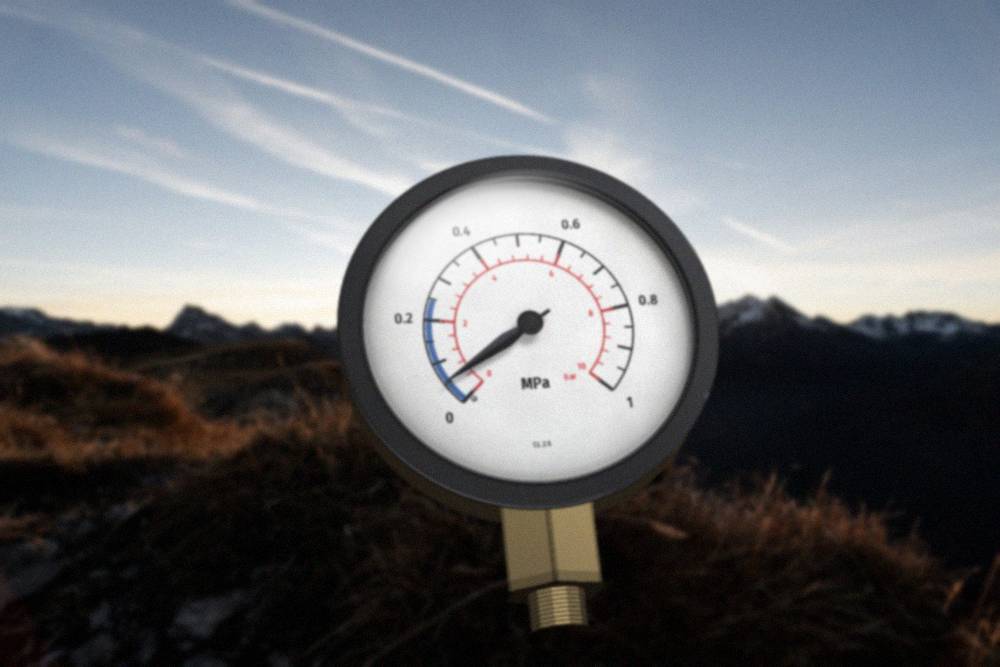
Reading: 0.05 MPa
